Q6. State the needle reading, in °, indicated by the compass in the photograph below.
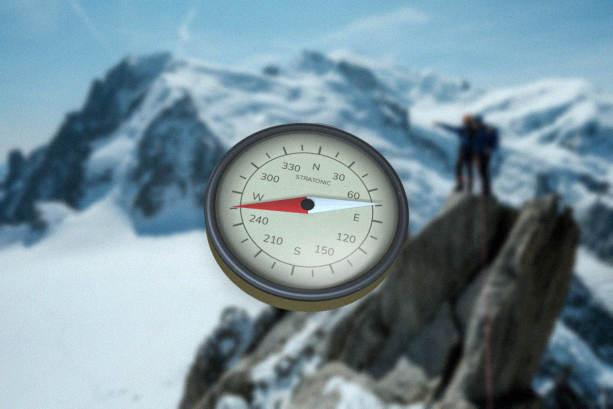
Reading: 255 °
